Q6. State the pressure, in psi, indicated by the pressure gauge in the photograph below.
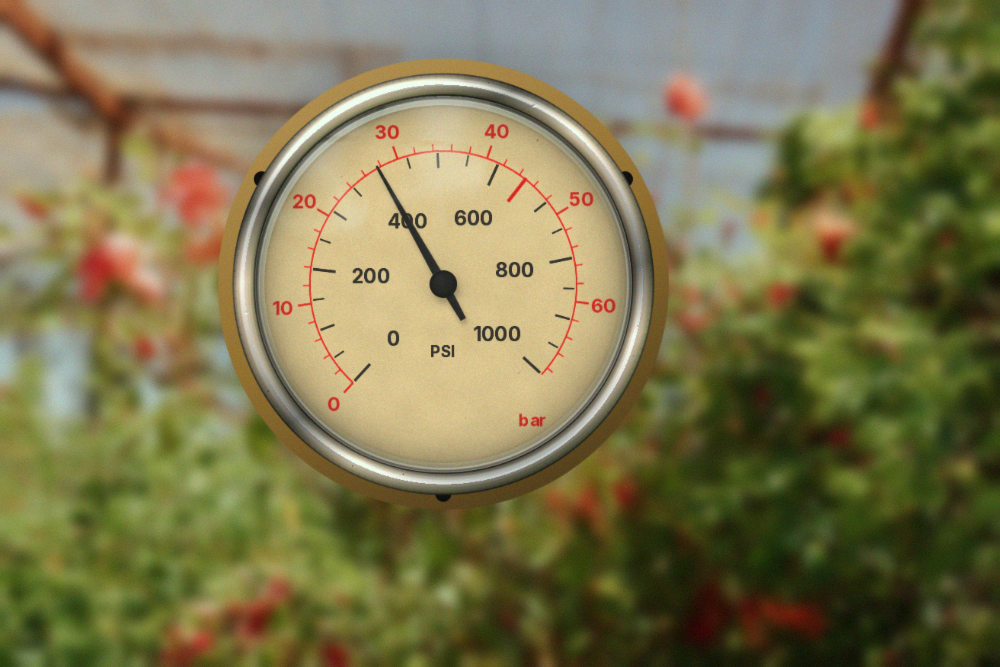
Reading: 400 psi
